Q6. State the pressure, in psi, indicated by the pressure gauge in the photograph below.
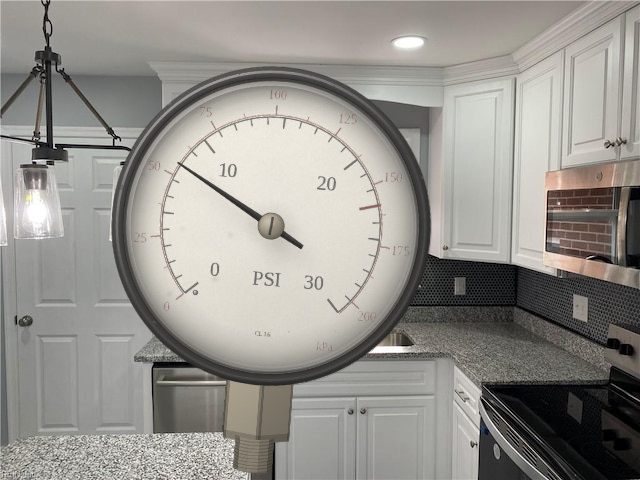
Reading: 8 psi
